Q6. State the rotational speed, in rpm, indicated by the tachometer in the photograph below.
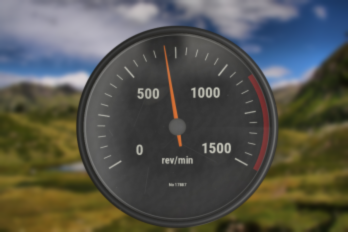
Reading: 700 rpm
